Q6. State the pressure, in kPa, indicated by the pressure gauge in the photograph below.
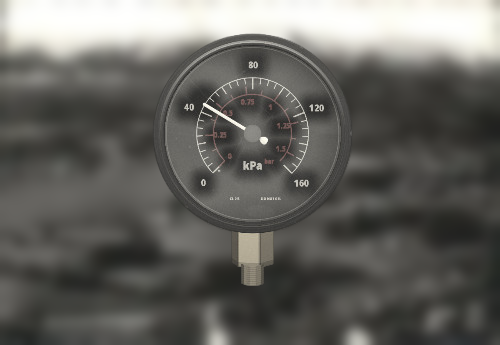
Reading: 45 kPa
